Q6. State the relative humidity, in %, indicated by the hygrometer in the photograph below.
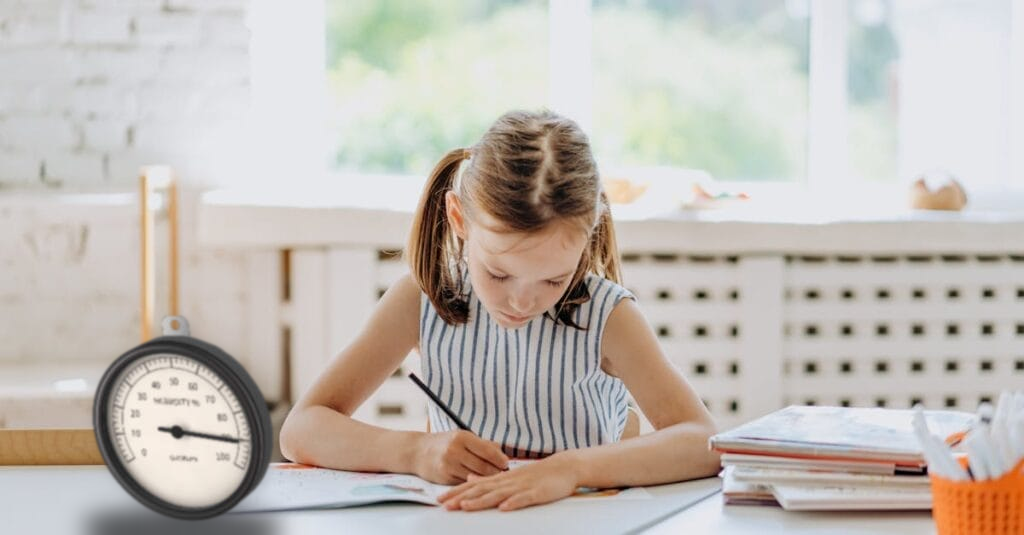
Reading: 90 %
